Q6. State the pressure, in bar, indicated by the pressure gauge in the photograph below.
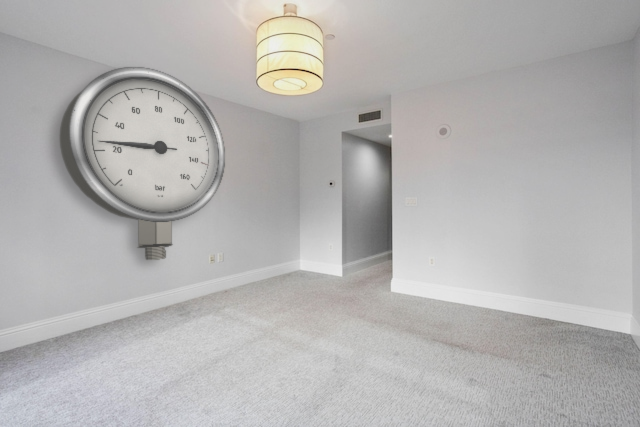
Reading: 25 bar
